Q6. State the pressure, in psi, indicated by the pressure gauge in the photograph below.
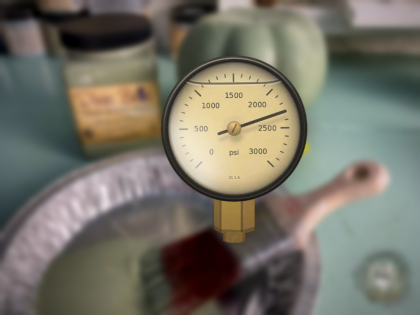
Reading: 2300 psi
